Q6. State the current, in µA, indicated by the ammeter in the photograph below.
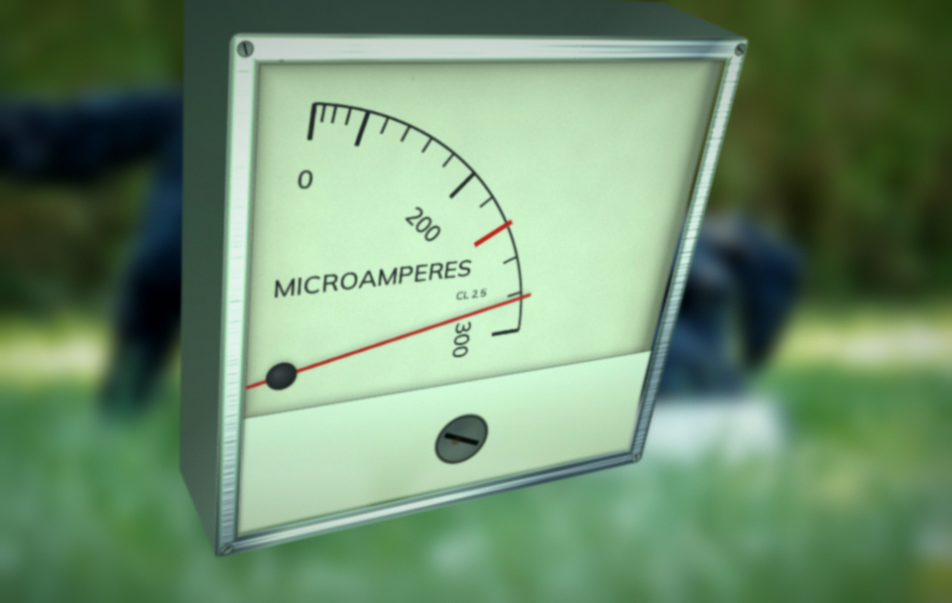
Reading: 280 µA
